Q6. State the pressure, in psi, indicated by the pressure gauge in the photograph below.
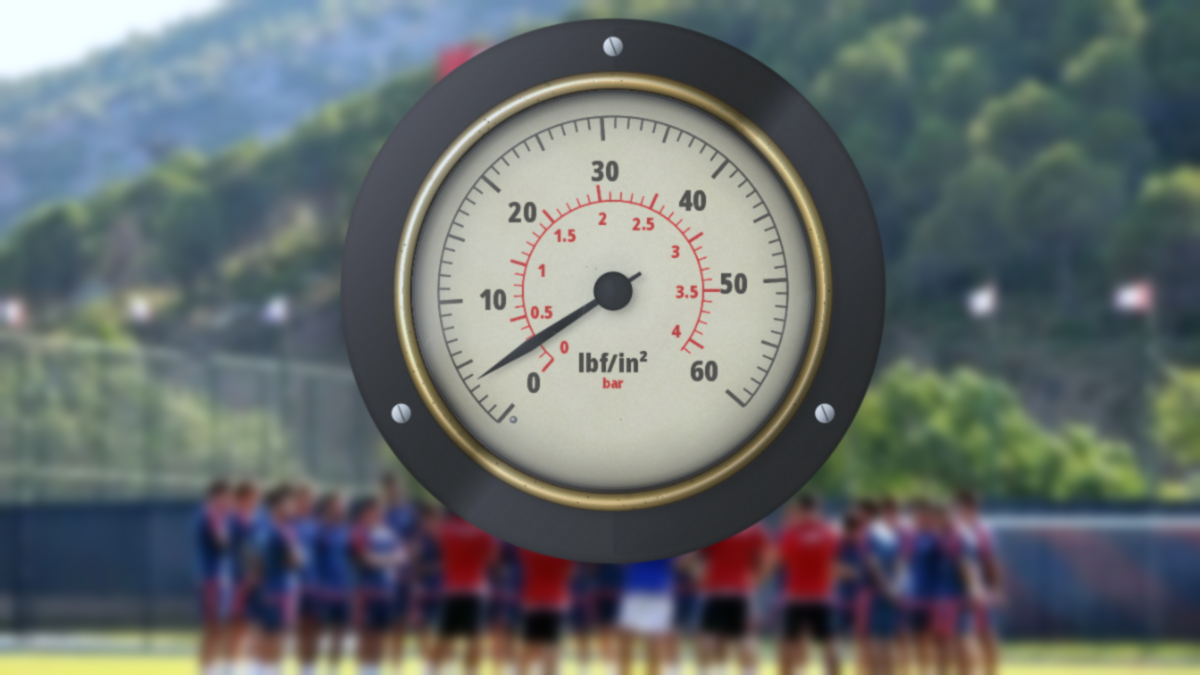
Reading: 3.5 psi
